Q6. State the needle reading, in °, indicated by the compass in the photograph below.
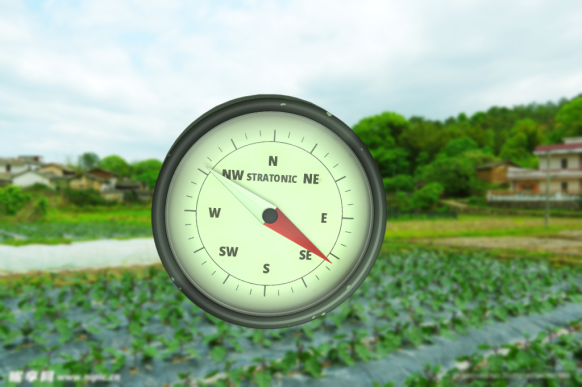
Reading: 125 °
